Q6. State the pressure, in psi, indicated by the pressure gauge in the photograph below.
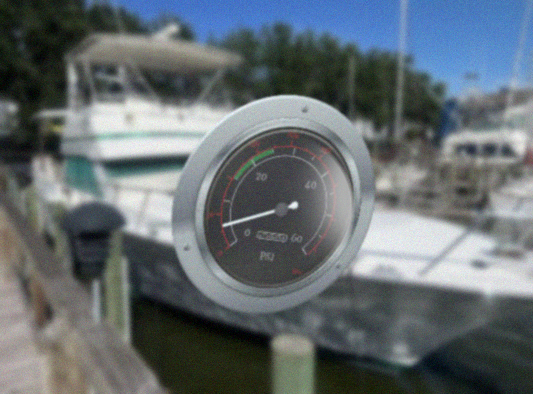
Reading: 5 psi
